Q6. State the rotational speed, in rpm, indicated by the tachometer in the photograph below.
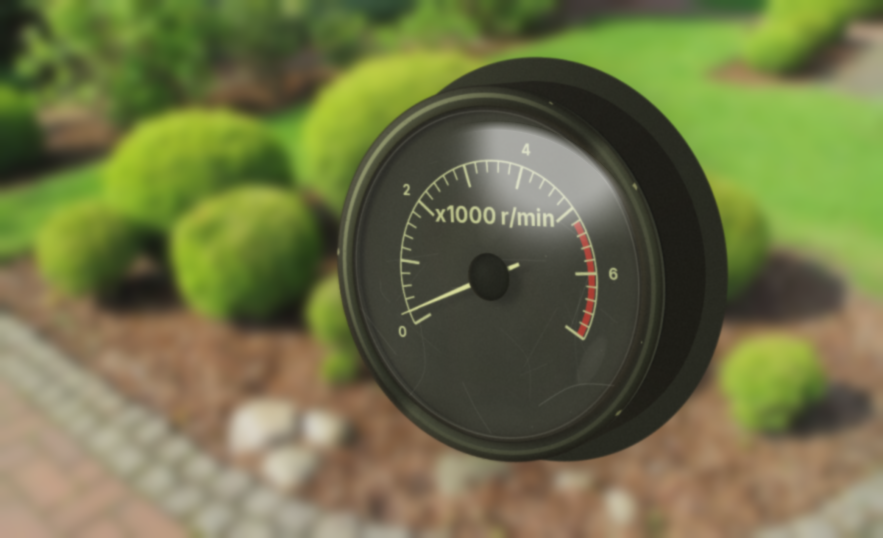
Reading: 200 rpm
